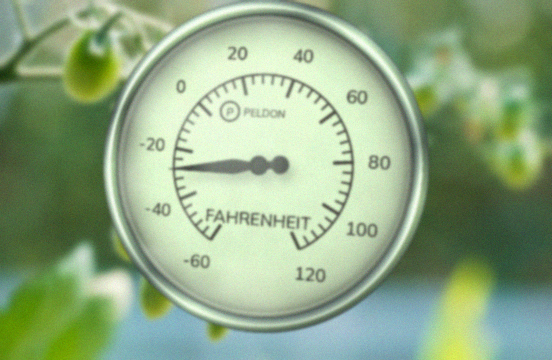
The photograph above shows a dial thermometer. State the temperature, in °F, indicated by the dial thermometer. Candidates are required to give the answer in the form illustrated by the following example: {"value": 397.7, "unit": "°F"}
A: {"value": -28, "unit": "°F"}
